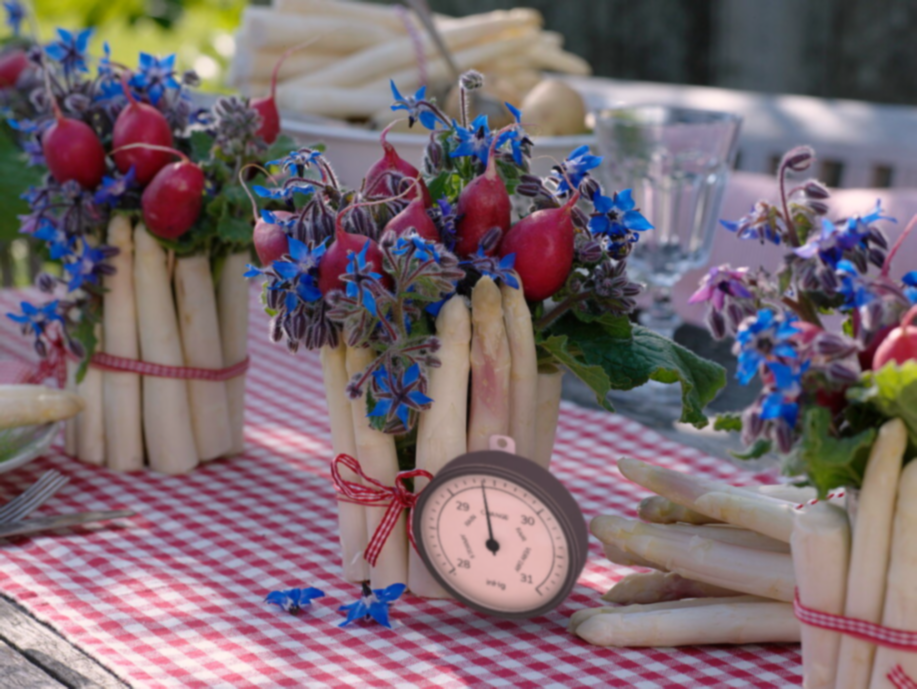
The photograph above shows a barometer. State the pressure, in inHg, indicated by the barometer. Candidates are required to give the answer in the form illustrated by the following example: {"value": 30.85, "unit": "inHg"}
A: {"value": 29.4, "unit": "inHg"}
